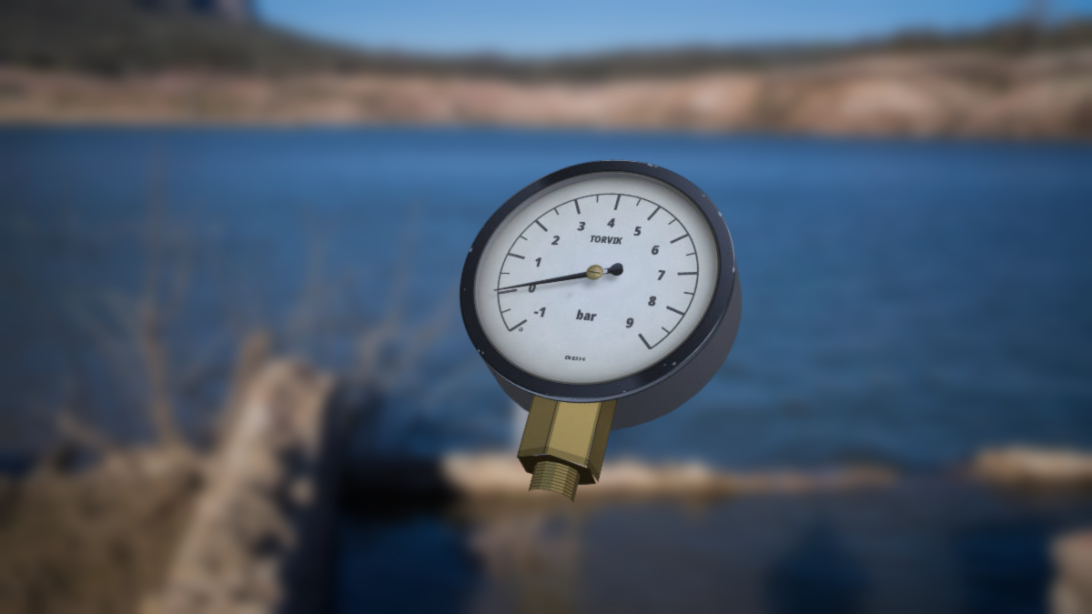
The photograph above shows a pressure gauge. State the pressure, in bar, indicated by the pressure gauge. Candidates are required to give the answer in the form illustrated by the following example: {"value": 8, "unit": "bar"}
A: {"value": 0, "unit": "bar"}
